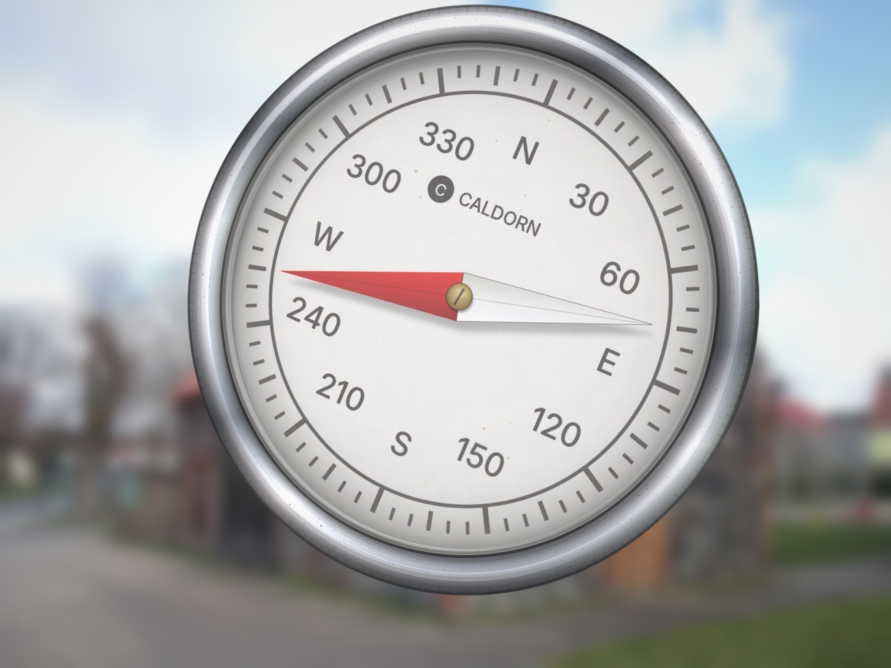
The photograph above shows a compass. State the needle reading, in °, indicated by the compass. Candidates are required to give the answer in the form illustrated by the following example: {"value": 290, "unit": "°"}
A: {"value": 255, "unit": "°"}
